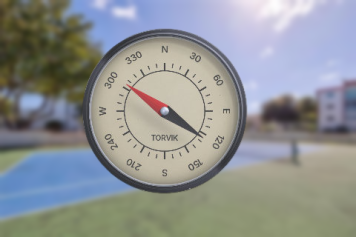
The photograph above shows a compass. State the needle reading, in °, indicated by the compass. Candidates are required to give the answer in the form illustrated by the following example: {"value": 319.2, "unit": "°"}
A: {"value": 305, "unit": "°"}
